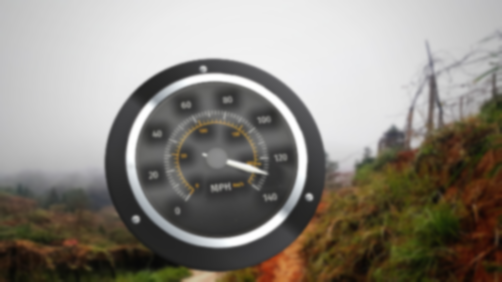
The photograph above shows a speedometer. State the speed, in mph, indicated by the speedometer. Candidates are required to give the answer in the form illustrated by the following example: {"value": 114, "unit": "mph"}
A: {"value": 130, "unit": "mph"}
